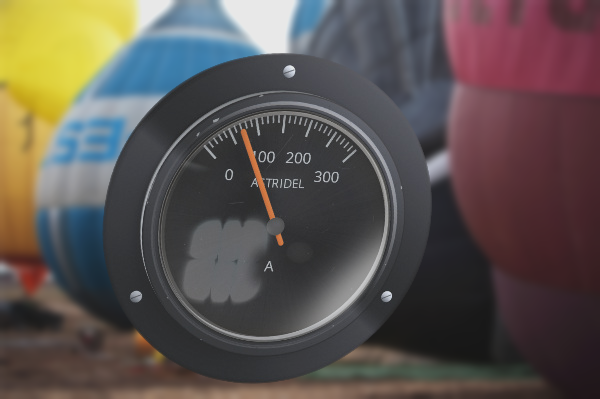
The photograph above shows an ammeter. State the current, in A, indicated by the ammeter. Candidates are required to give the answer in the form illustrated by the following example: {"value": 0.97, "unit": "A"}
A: {"value": 70, "unit": "A"}
